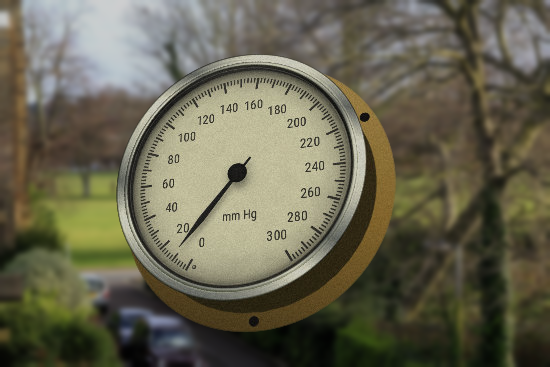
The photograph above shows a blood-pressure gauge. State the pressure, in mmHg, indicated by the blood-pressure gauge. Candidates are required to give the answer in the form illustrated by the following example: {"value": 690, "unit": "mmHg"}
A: {"value": 10, "unit": "mmHg"}
